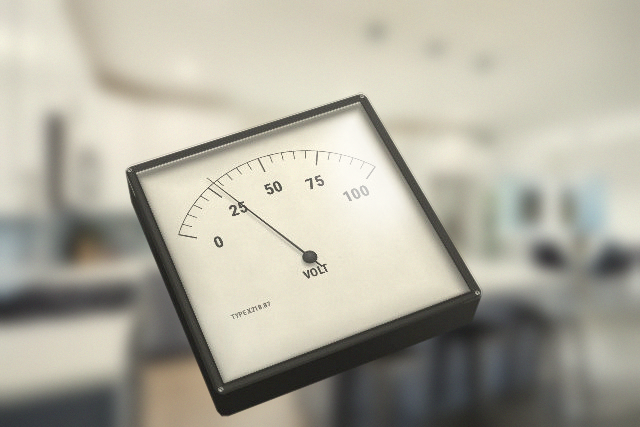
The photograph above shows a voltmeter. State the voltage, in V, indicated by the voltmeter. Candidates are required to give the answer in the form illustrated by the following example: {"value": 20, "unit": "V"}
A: {"value": 27.5, "unit": "V"}
